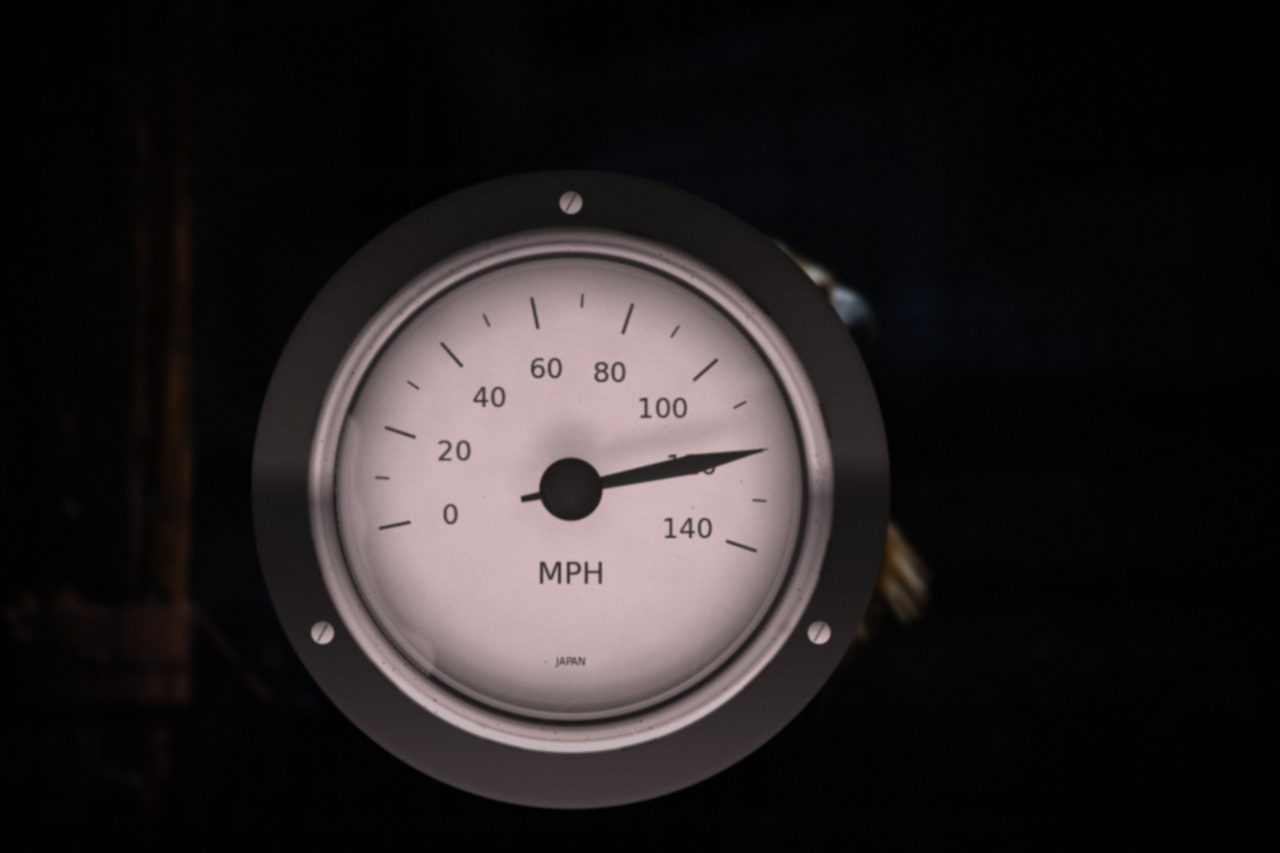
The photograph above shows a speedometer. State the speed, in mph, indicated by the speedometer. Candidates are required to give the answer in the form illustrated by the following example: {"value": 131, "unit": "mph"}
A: {"value": 120, "unit": "mph"}
